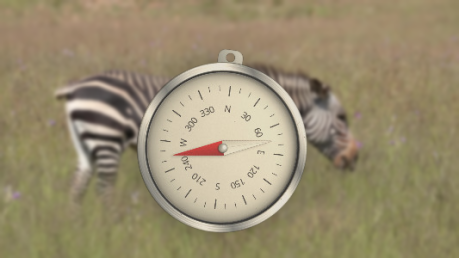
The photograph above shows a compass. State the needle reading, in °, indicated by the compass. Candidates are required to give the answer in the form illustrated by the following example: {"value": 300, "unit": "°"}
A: {"value": 255, "unit": "°"}
